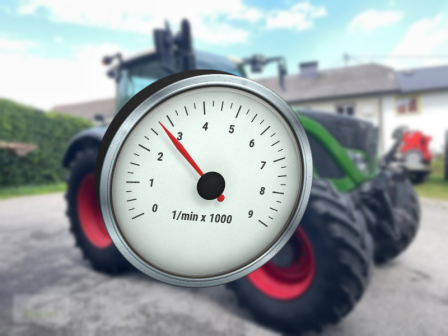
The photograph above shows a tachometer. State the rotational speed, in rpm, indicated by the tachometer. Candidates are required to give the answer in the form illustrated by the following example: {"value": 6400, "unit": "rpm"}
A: {"value": 2750, "unit": "rpm"}
